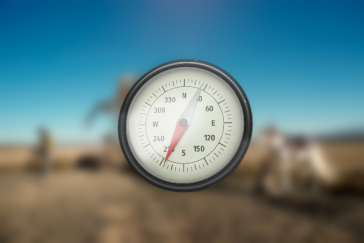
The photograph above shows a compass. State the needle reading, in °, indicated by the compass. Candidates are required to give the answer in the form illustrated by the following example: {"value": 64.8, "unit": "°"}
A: {"value": 205, "unit": "°"}
